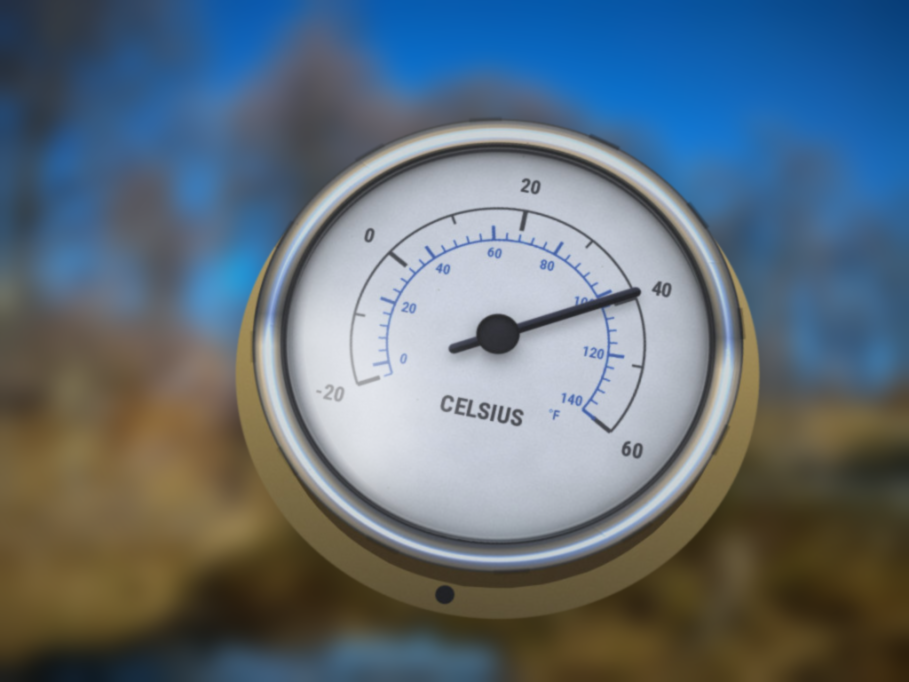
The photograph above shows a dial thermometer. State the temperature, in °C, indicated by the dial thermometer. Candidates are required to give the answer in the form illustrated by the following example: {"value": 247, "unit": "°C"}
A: {"value": 40, "unit": "°C"}
